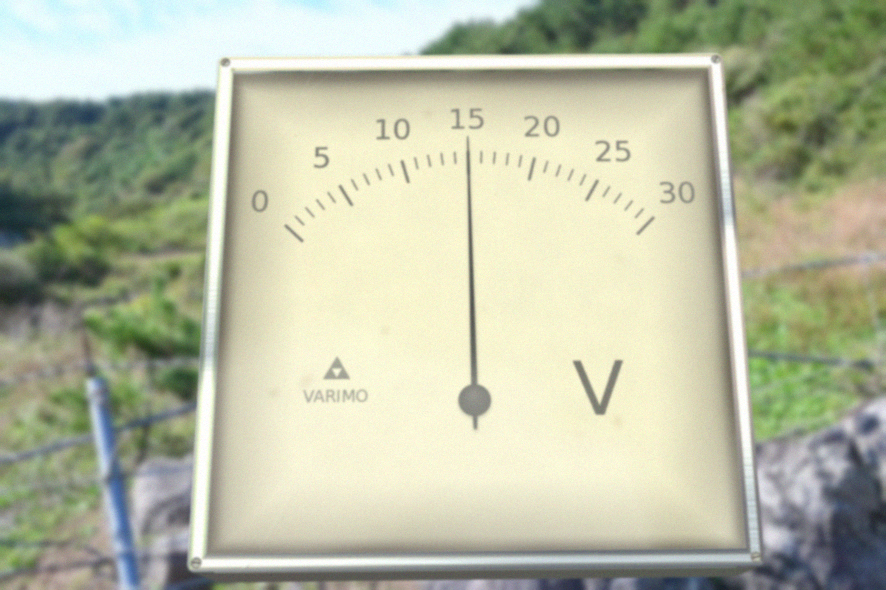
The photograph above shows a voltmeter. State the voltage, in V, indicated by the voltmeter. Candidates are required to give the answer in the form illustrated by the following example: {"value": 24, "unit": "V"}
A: {"value": 15, "unit": "V"}
